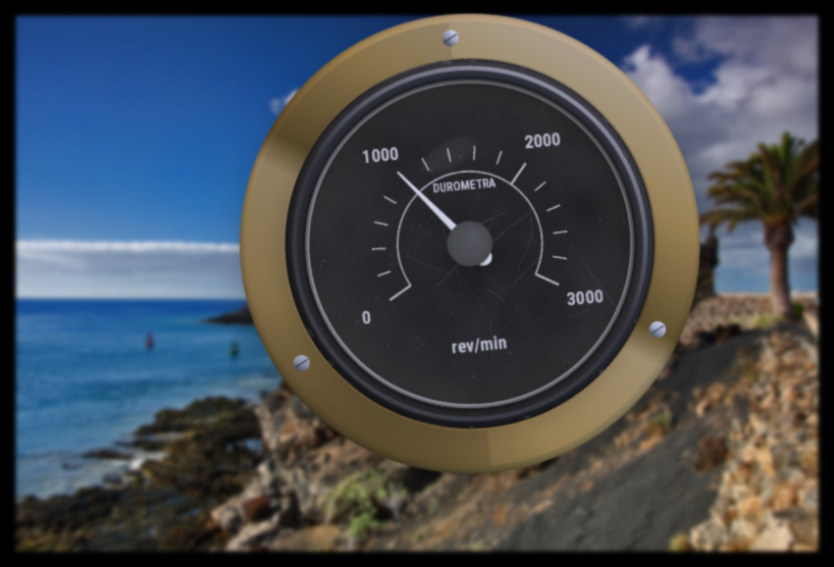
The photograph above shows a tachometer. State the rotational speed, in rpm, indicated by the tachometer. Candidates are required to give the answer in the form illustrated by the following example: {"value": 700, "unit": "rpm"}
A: {"value": 1000, "unit": "rpm"}
